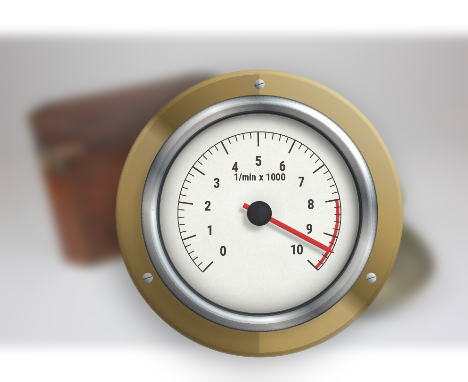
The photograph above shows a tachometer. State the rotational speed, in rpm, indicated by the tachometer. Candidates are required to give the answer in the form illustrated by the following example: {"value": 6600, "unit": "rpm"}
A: {"value": 9400, "unit": "rpm"}
